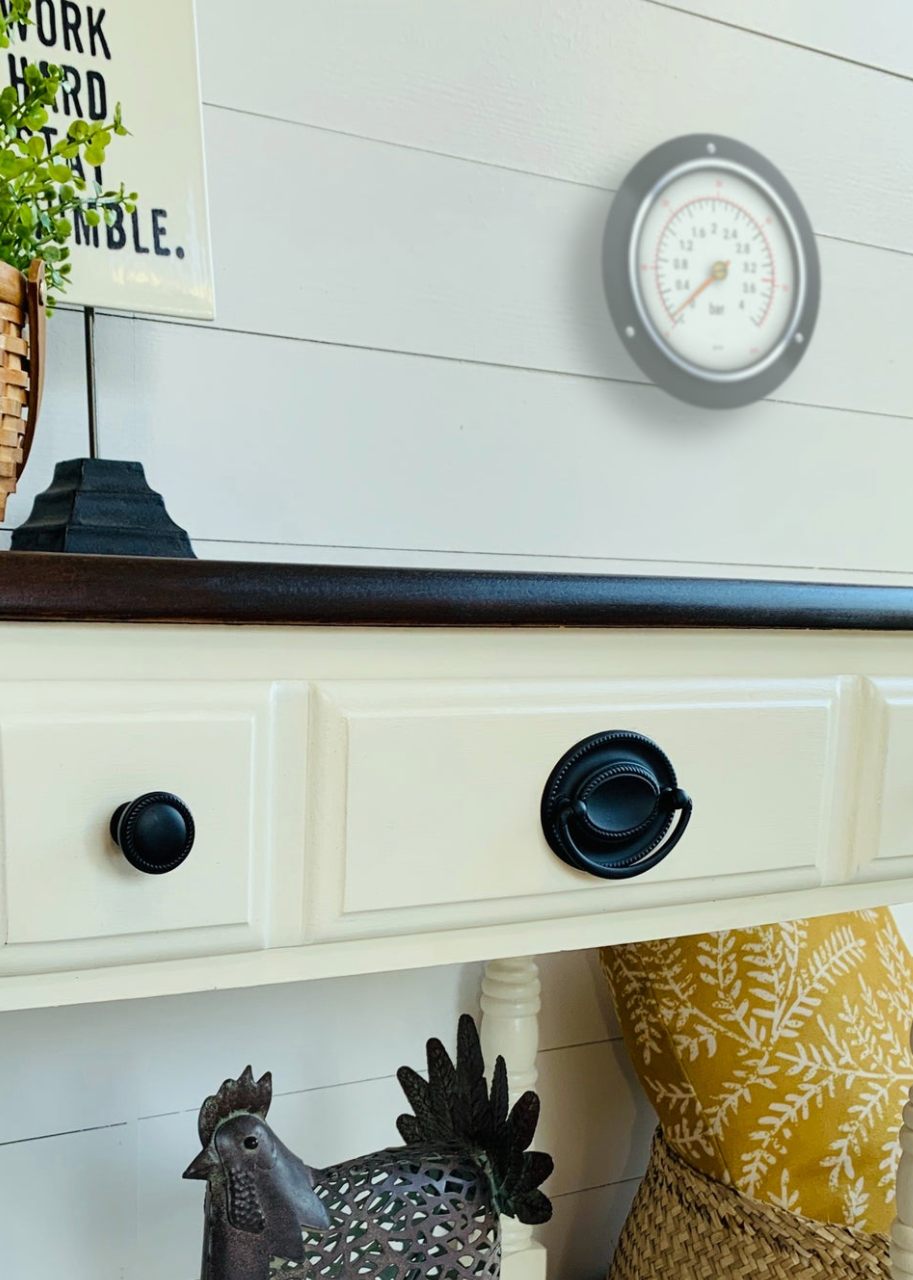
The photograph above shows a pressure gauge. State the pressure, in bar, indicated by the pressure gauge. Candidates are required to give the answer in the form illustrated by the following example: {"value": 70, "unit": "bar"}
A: {"value": 0.1, "unit": "bar"}
